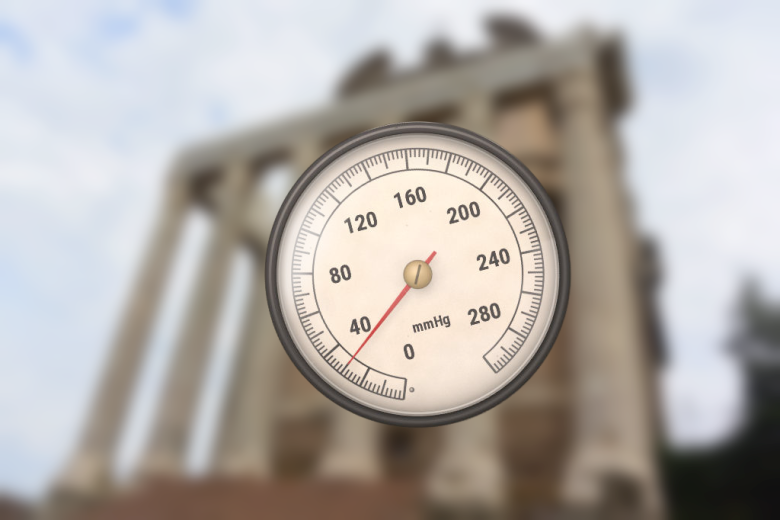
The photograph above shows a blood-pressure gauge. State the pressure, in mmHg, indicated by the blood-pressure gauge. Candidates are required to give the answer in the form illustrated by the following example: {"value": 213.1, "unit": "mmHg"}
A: {"value": 30, "unit": "mmHg"}
